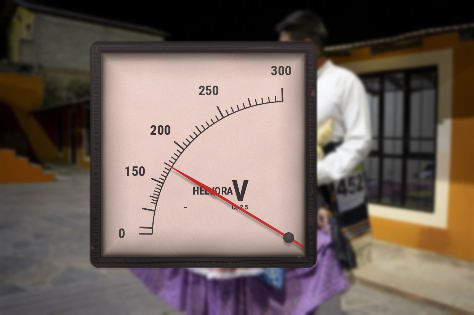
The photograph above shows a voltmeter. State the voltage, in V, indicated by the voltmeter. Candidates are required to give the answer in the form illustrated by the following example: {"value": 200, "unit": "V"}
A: {"value": 175, "unit": "V"}
